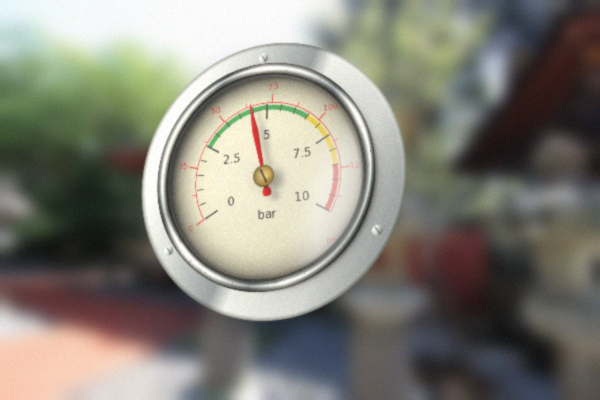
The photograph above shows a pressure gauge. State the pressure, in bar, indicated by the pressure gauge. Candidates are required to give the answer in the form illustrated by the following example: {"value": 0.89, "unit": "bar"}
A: {"value": 4.5, "unit": "bar"}
